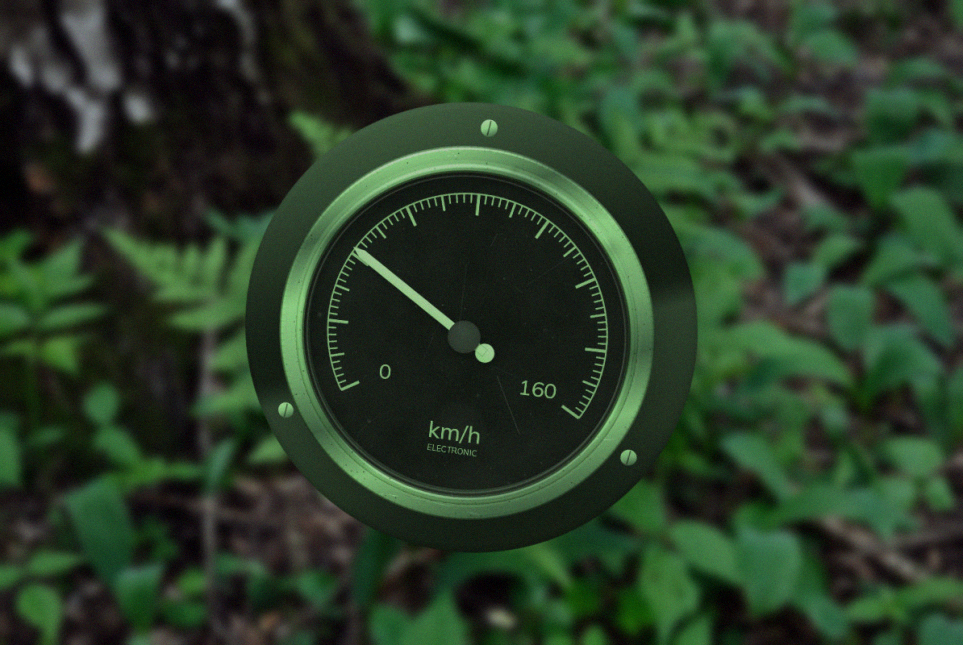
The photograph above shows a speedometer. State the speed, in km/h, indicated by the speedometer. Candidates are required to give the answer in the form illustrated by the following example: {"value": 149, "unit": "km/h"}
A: {"value": 42, "unit": "km/h"}
